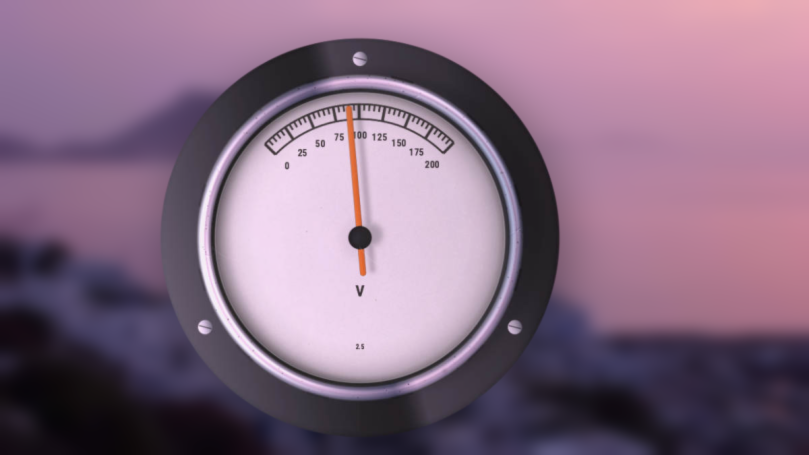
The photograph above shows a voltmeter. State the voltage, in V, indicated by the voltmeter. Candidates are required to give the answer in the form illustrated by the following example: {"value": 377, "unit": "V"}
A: {"value": 90, "unit": "V"}
